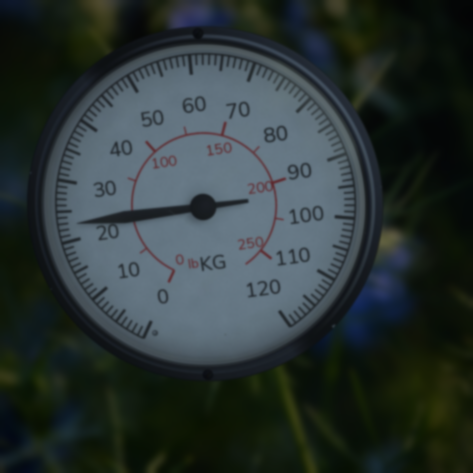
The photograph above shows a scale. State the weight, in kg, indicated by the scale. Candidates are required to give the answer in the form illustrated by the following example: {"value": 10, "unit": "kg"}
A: {"value": 23, "unit": "kg"}
